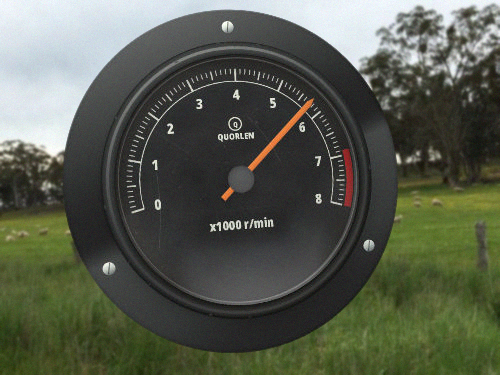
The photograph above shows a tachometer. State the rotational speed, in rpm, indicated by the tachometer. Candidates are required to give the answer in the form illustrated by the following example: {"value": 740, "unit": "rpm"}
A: {"value": 5700, "unit": "rpm"}
